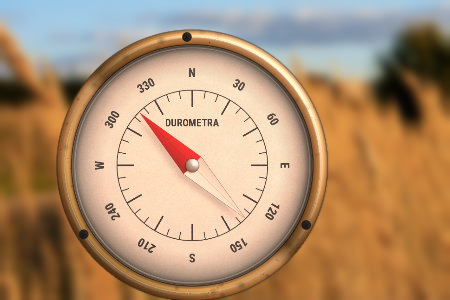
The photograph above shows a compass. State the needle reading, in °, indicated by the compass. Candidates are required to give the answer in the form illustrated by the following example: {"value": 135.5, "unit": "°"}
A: {"value": 315, "unit": "°"}
